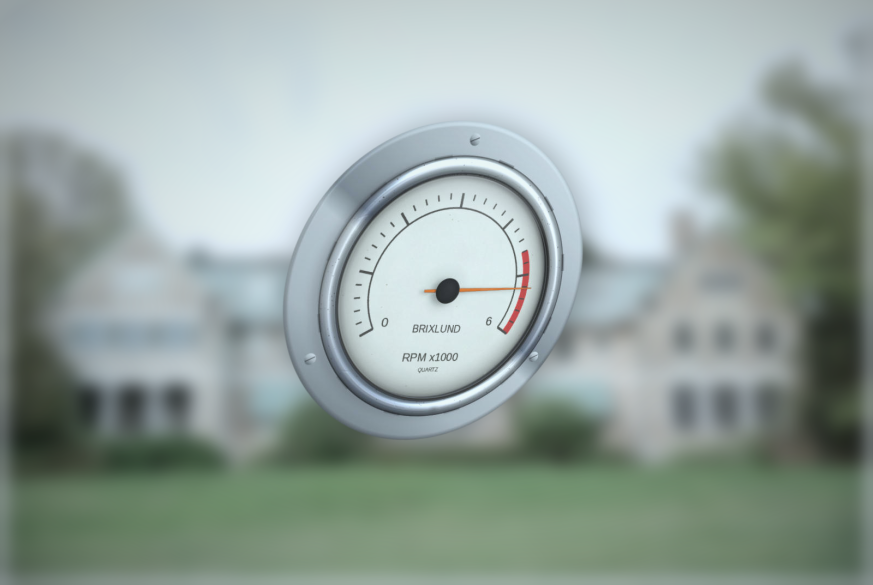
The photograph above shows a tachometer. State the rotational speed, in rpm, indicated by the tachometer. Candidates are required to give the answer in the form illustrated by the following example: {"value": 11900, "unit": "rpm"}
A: {"value": 5200, "unit": "rpm"}
